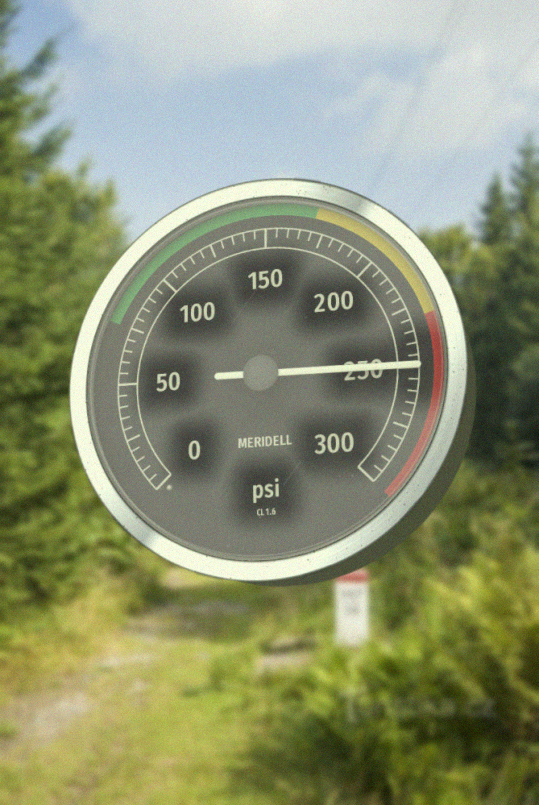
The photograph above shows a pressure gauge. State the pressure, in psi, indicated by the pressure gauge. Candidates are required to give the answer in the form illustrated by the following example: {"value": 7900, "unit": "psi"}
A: {"value": 250, "unit": "psi"}
